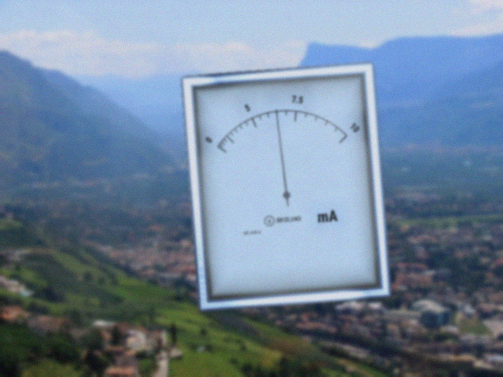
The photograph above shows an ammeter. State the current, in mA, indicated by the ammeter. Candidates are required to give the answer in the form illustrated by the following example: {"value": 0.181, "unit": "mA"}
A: {"value": 6.5, "unit": "mA"}
